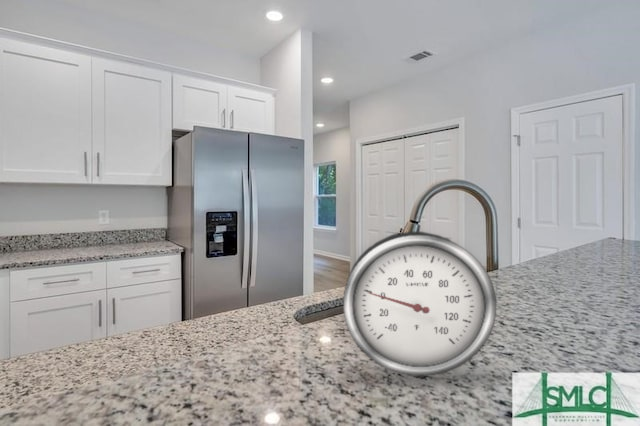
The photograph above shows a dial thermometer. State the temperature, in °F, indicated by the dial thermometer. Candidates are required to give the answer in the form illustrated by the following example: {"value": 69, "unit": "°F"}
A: {"value": 0, "unit": "°F"}
